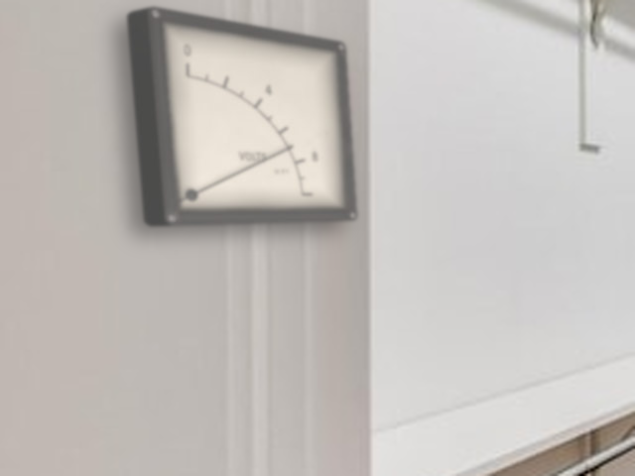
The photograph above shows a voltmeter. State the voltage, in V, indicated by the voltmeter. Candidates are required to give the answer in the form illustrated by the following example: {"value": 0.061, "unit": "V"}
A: {"value": 7, "unit": "V"}
